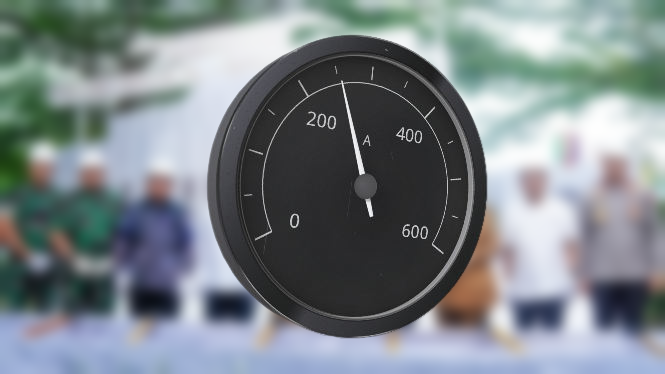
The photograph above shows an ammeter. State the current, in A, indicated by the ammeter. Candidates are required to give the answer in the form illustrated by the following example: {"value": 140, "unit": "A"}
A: {"value": 250, "unit": "A"}
